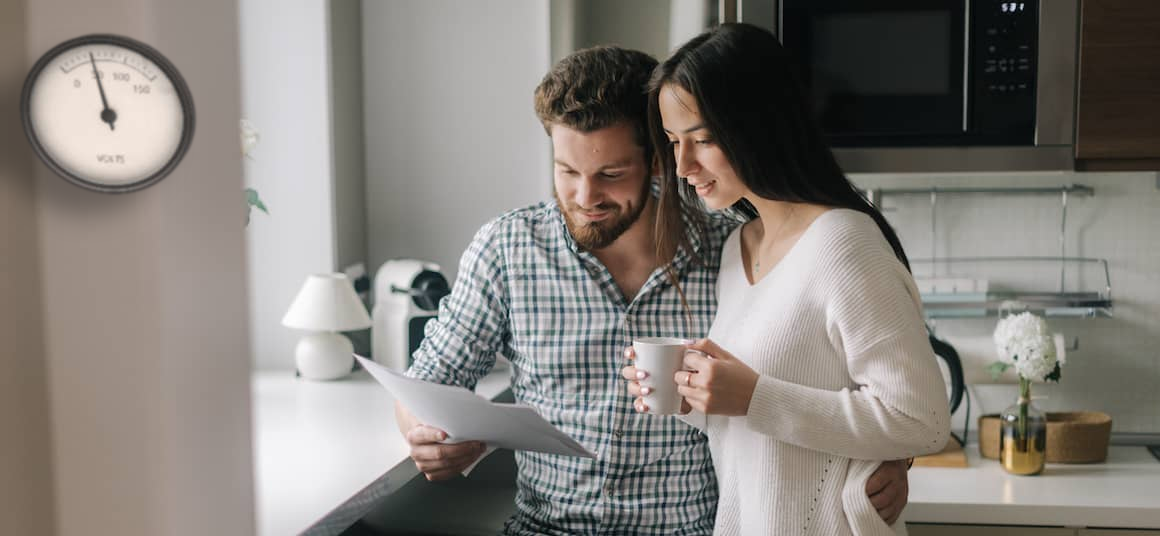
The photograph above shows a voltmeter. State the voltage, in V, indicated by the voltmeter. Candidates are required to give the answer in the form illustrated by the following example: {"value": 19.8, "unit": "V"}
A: {"value": 50, "unit": "V"}
